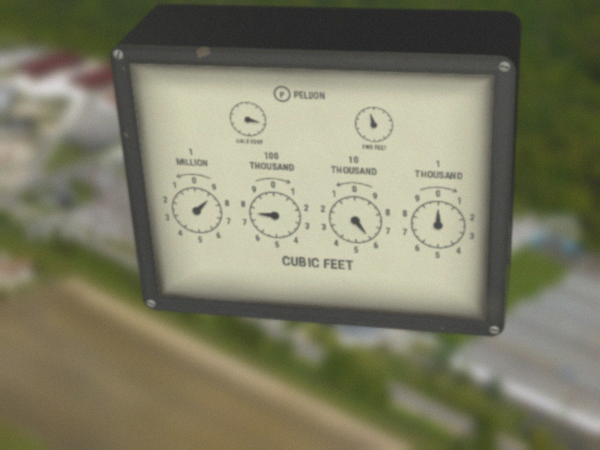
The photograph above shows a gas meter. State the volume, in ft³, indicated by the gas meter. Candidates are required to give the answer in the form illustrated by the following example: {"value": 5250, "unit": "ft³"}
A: {"value": 876000, "unit": "ft³"}
